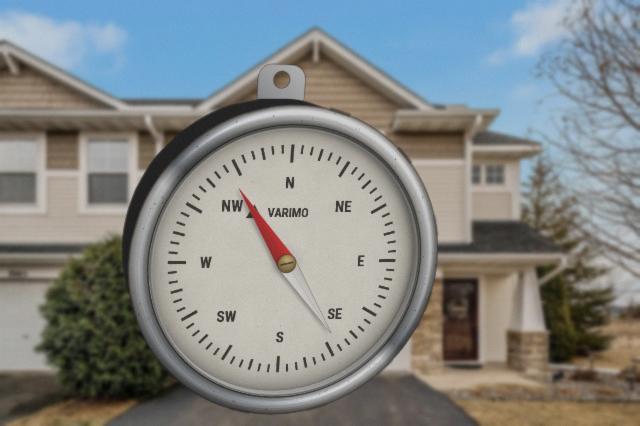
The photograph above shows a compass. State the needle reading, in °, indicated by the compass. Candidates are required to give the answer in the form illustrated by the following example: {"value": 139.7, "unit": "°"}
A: {"value": 325, "unit": "°"}
